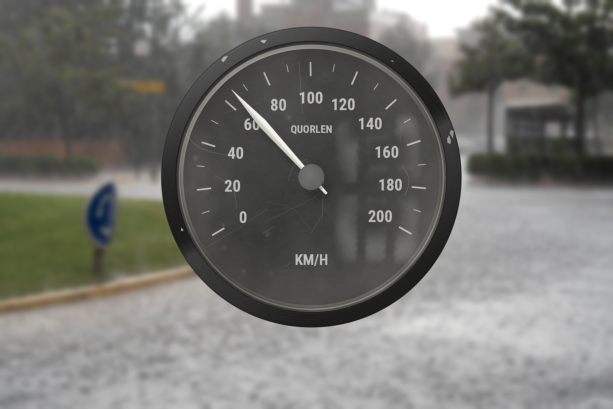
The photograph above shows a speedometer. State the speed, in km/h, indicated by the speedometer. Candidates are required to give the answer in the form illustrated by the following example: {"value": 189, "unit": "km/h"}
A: {"value": 65, "unit": "km/h"}
